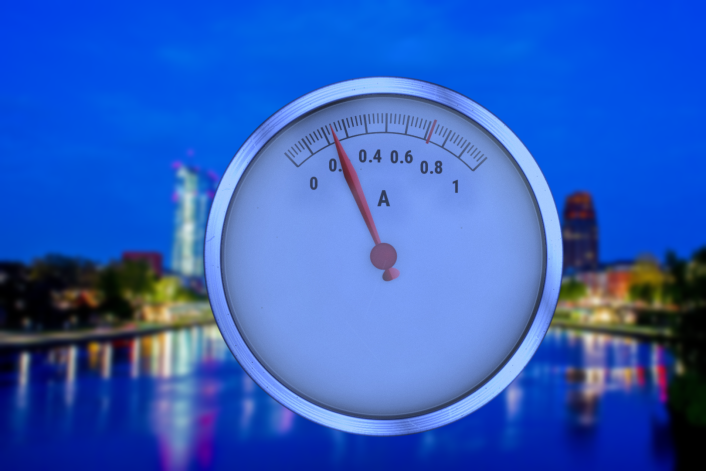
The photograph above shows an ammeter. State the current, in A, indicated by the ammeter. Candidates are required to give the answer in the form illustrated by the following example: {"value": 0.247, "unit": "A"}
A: {"value": 0.24, "unit": "A"}
